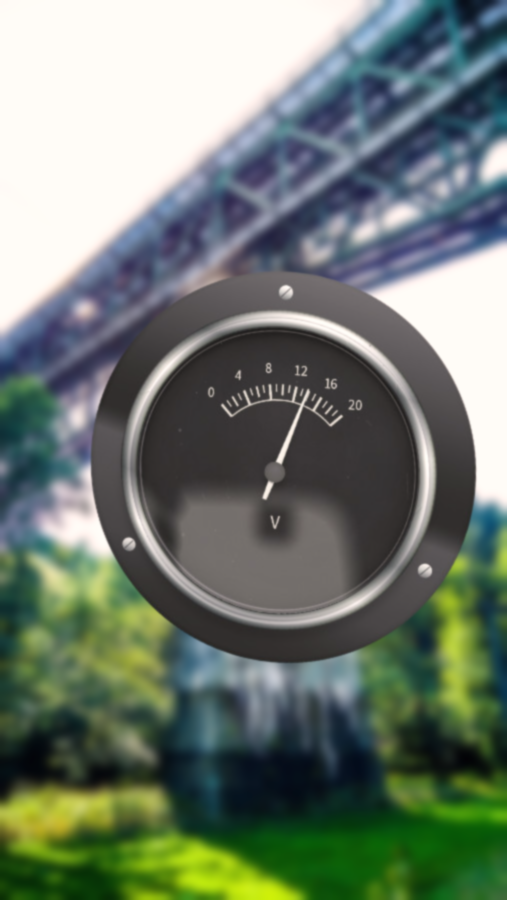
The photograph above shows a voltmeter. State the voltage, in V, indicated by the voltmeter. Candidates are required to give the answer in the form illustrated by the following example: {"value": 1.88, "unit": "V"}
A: {"value": 14, "unit": "V"}
